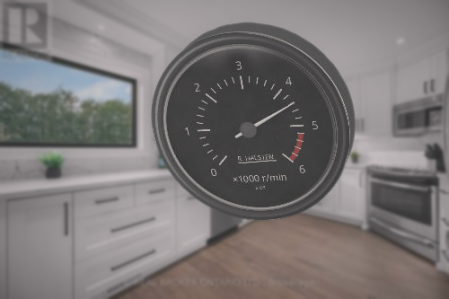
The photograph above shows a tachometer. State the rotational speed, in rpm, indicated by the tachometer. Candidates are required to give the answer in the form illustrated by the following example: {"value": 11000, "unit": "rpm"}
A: {"value": 4400, "unit": "rpm"}
